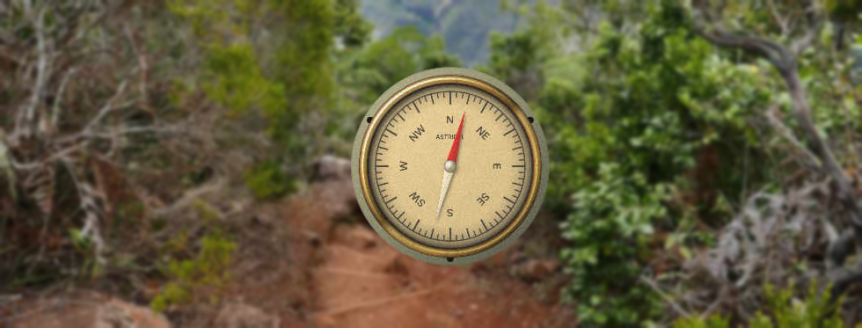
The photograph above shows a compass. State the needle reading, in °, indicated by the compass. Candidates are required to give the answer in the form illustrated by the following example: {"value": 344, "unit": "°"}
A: {"value": 15, "unit": "°"}
